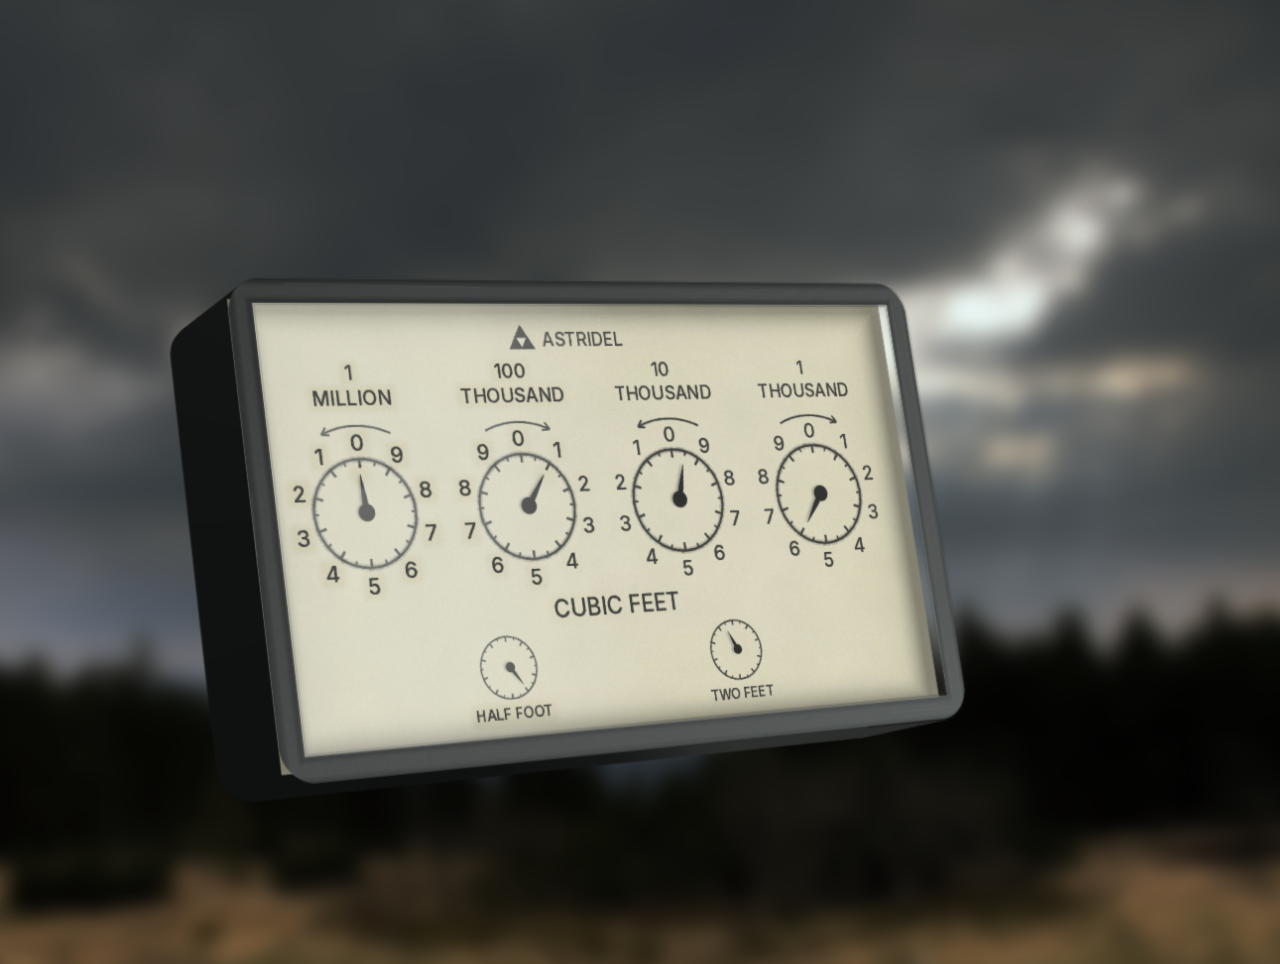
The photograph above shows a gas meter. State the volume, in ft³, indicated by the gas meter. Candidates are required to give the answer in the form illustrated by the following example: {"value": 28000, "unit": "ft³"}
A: {"value": 9600, "unit": "ft³"}
